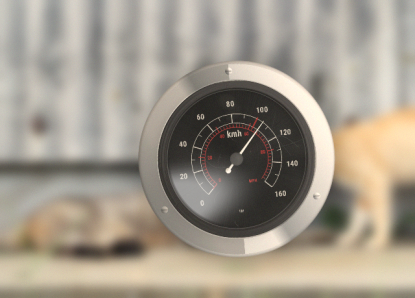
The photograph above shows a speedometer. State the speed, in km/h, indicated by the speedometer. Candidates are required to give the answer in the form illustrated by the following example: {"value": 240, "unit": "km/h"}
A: {"value": 105, "unit": "km/h"}
